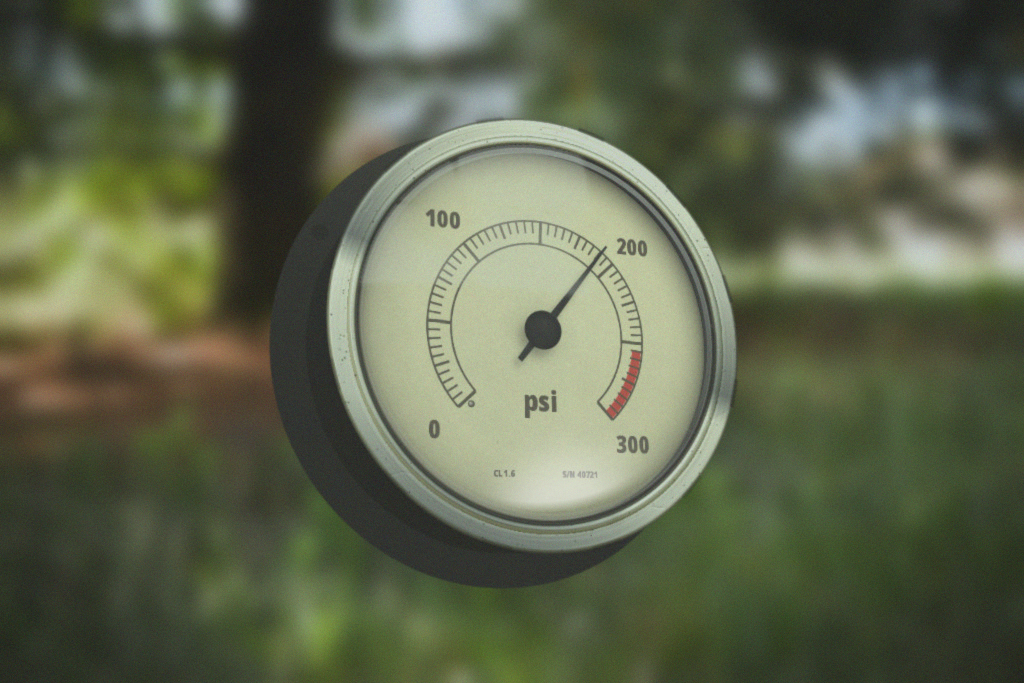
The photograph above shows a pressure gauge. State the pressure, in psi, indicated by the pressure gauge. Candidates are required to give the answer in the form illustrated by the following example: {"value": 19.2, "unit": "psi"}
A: {"value": 190, "unit": "psi"}
